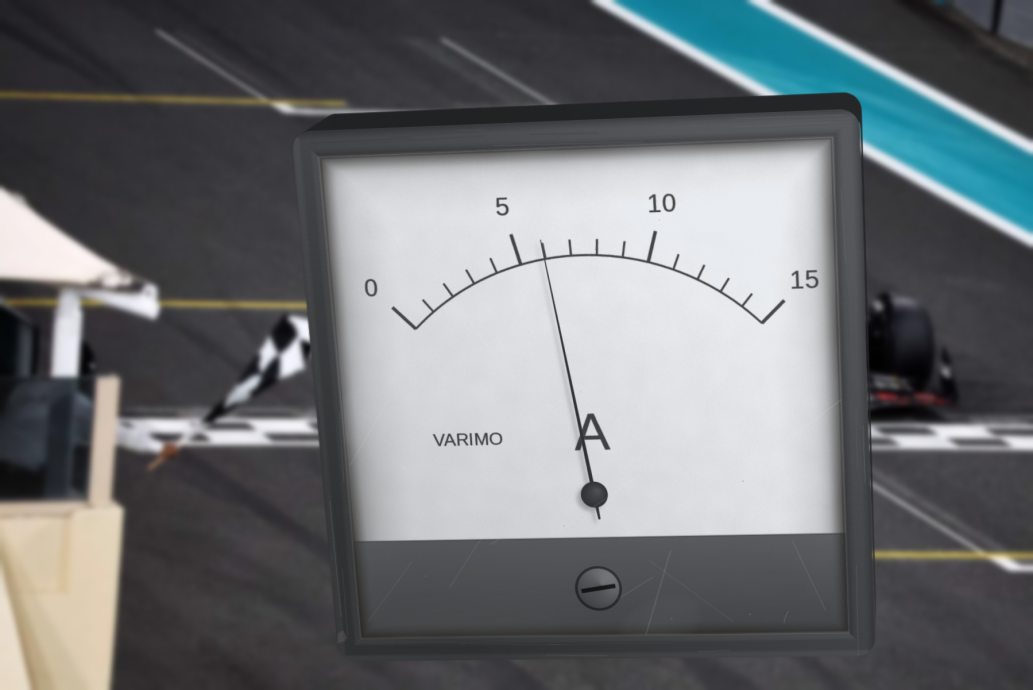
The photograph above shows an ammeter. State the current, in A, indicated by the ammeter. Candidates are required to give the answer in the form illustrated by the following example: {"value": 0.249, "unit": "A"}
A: {"value": 6, "unit": "A"}
